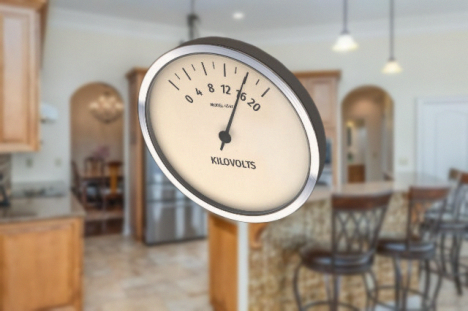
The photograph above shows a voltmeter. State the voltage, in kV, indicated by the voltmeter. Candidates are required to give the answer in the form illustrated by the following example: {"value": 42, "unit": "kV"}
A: {"value": 16, "unit": "kV"}
